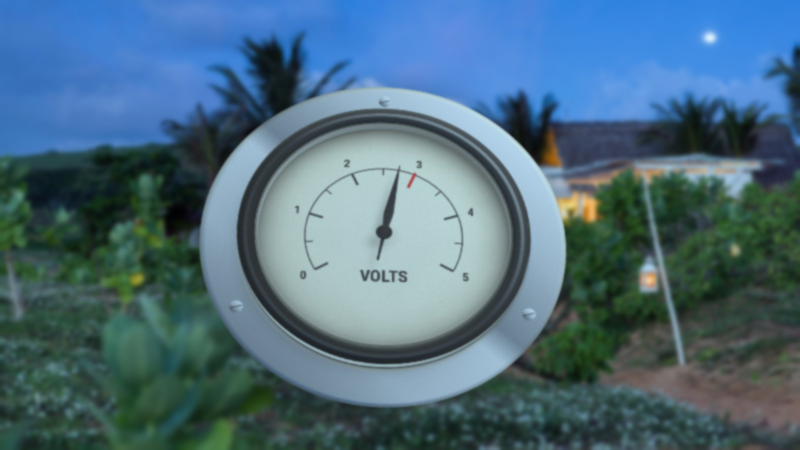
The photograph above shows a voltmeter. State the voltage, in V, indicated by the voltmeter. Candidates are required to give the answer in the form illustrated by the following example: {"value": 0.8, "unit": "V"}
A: {"value": 2.75, "unit": "V"}
